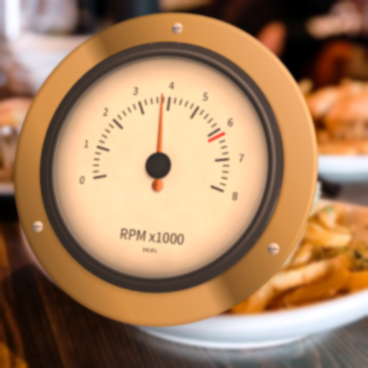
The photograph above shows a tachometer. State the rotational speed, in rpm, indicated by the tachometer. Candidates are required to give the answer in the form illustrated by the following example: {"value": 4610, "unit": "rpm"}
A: {"value": 3800, "unit": "rpm"}
